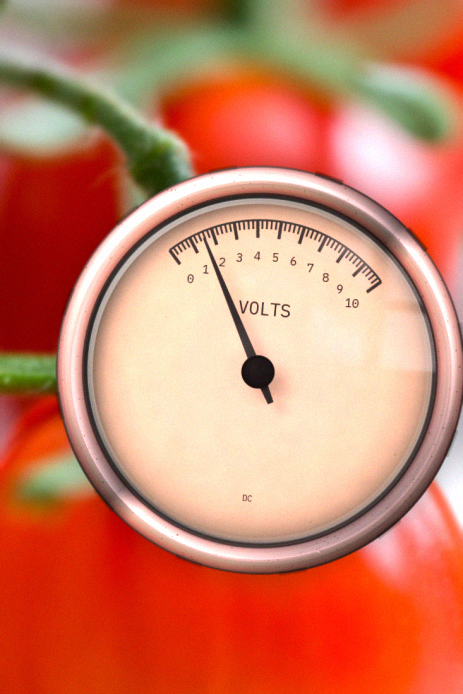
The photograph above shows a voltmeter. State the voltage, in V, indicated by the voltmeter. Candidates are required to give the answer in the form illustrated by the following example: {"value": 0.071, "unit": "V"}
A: {"value": 1.6, "unit": "V"}
